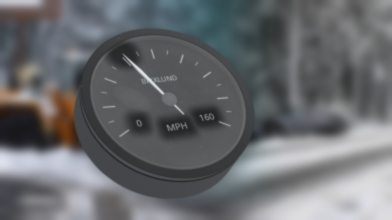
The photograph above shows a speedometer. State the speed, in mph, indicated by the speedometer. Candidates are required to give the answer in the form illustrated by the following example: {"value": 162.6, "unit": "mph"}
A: {"value": 60, "unit": "mph"}
